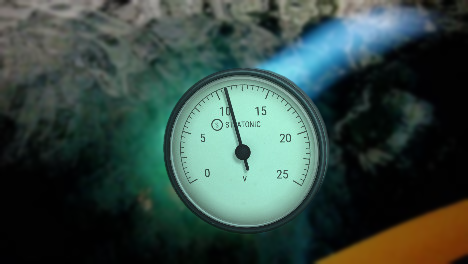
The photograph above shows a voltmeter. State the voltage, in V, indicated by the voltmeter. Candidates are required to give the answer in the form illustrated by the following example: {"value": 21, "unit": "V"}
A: {"value": 11, "unit": "V"}
